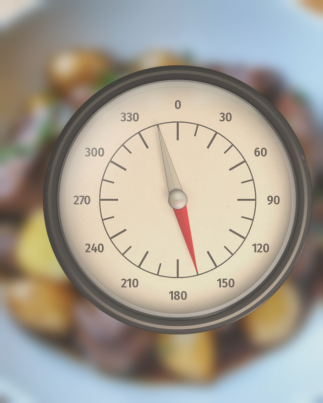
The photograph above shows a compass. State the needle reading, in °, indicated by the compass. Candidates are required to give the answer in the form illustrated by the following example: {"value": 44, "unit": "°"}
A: {"value": 165, "unit": "°"}
